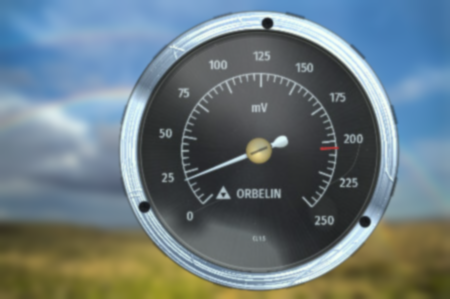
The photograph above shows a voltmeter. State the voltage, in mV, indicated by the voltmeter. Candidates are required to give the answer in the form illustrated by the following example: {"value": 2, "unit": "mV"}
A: {"value": 20, "unit": "mV"}
